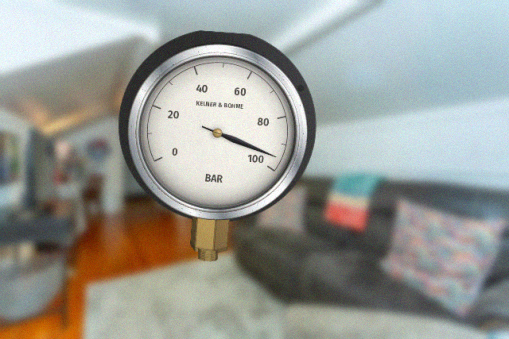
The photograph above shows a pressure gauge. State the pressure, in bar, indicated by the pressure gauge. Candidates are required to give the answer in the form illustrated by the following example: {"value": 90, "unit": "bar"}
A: {"value": 95, "unit": "bar"}
